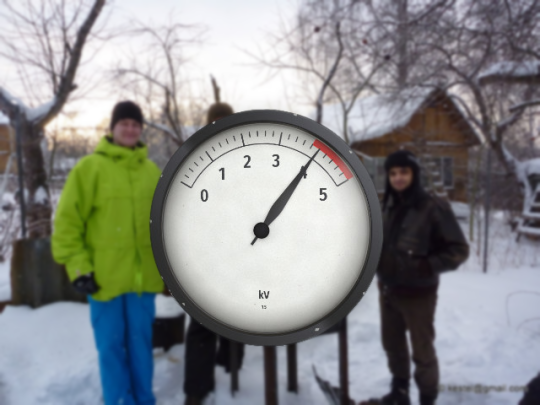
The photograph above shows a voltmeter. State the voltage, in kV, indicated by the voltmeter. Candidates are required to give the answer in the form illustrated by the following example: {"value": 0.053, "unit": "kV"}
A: {"value": 4, "unit": "kV"}
